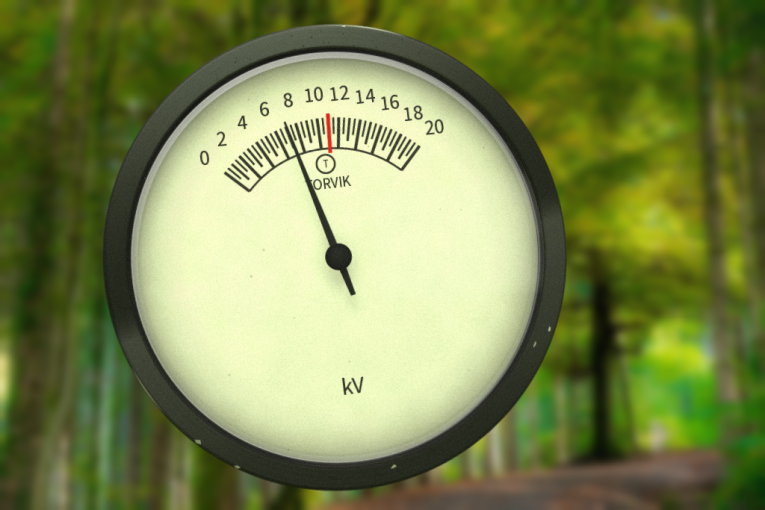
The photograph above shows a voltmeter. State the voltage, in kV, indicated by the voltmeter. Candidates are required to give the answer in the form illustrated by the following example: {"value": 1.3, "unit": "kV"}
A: {"value": 7, "unit": "kV"}
